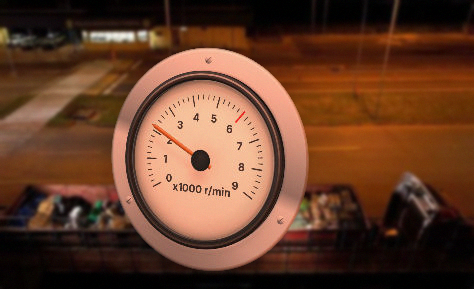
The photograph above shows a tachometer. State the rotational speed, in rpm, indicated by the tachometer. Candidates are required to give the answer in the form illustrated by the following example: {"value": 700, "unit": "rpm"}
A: {"value": 2200, "unit": "rpm"}
